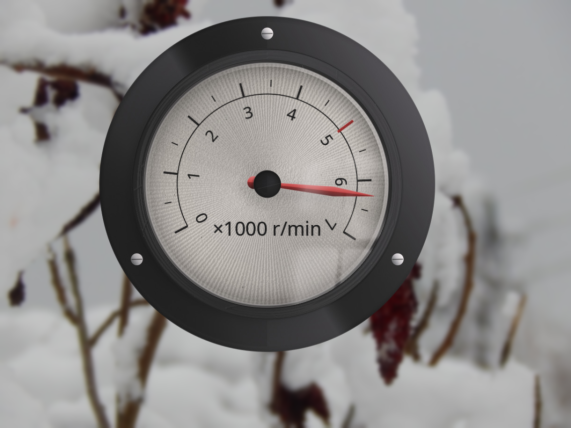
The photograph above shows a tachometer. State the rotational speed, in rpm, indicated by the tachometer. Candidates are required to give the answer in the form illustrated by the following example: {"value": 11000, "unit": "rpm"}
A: {"value": 6250, "unit": "rpm"}
